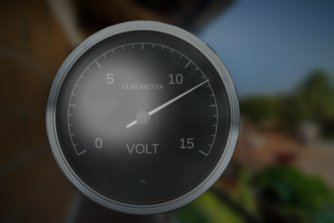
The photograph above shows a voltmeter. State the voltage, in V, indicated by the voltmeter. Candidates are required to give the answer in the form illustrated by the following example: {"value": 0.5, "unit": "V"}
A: {"value": 11.25, "unit": "V"}
